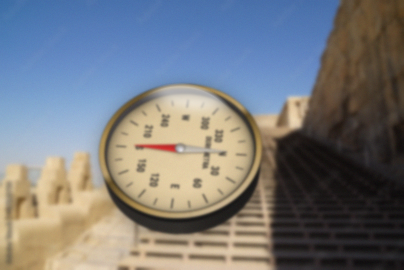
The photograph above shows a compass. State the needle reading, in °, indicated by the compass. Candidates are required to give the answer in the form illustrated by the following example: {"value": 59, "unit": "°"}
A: {"value": 180, "unit": "°"}
